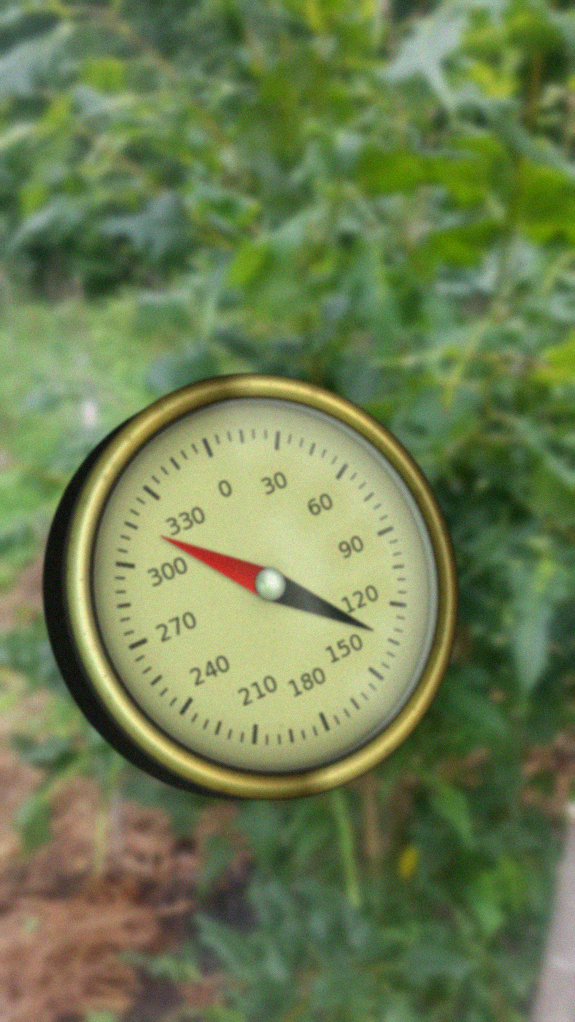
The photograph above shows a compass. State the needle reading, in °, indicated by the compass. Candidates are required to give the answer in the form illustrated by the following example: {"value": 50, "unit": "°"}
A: {"value": 315, "unit": "°"}
